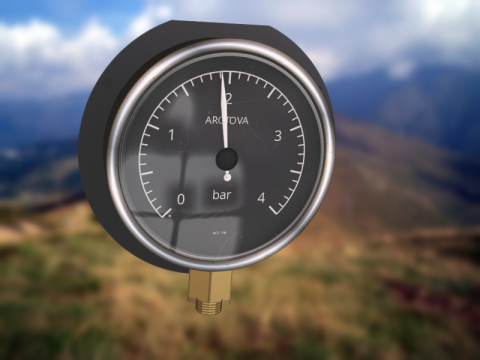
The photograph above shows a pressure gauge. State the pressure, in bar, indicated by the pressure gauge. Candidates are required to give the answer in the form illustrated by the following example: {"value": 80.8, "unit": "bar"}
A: {"value": 1.9, "unit": "bar"}
